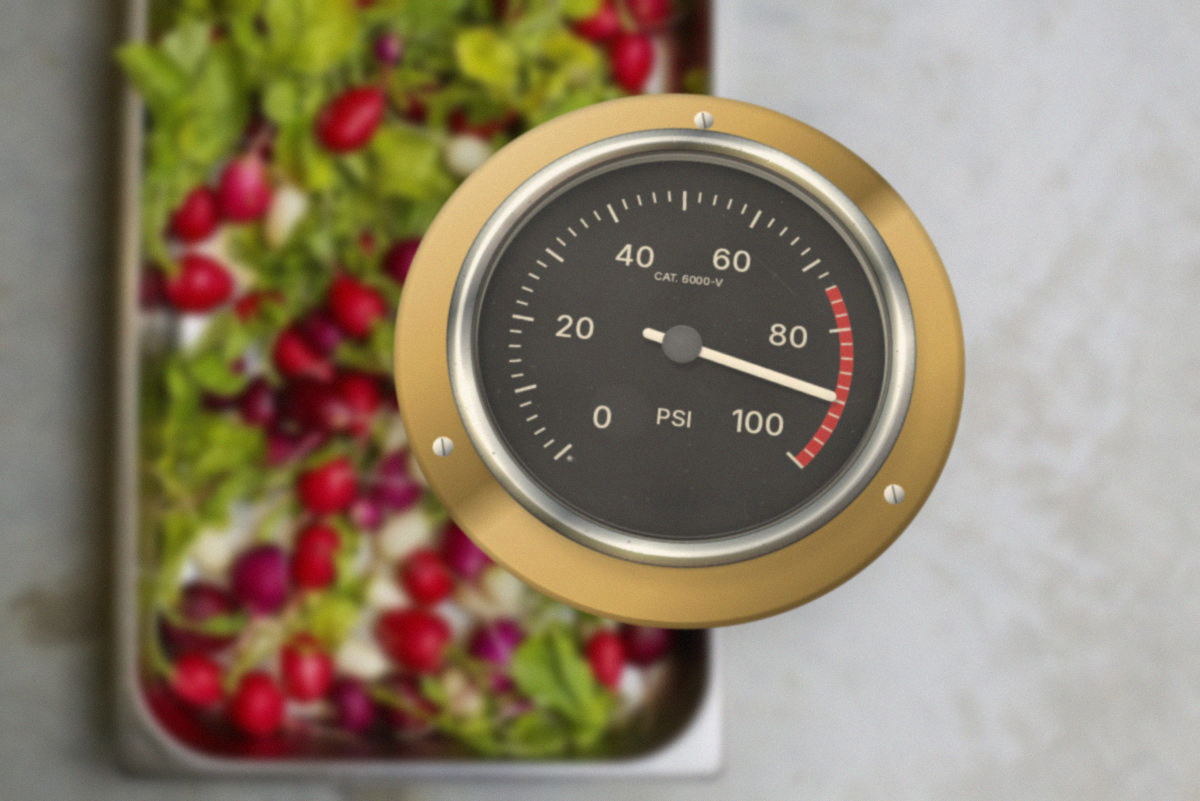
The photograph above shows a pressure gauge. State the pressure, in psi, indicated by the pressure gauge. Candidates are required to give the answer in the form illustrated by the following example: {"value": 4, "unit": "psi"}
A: {"value": 90, "unit": "psi"}
